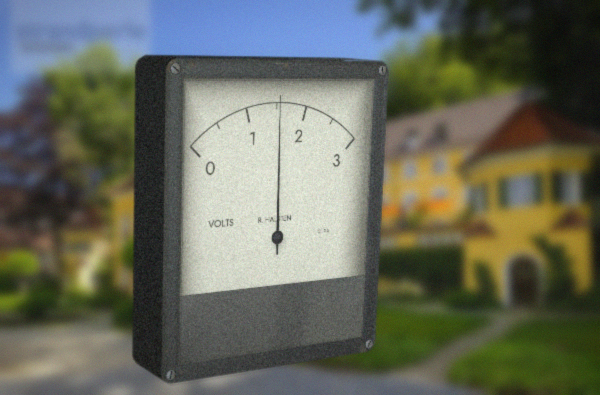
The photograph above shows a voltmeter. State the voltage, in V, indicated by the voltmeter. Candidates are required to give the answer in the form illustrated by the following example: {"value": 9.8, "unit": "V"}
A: {"value": 1.5, "unit": "V"}
